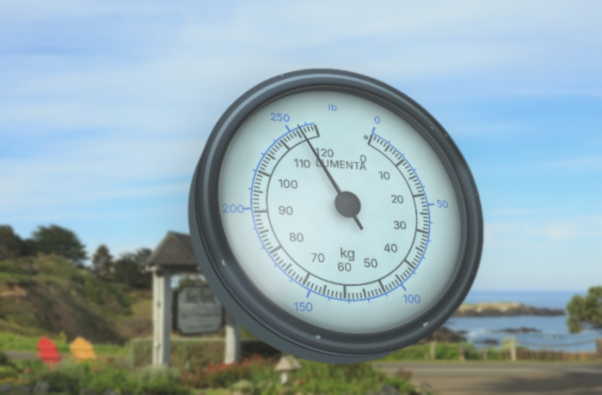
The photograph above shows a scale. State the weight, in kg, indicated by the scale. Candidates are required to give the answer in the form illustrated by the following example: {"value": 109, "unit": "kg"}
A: {"value": 115, "unit": "kg"}
